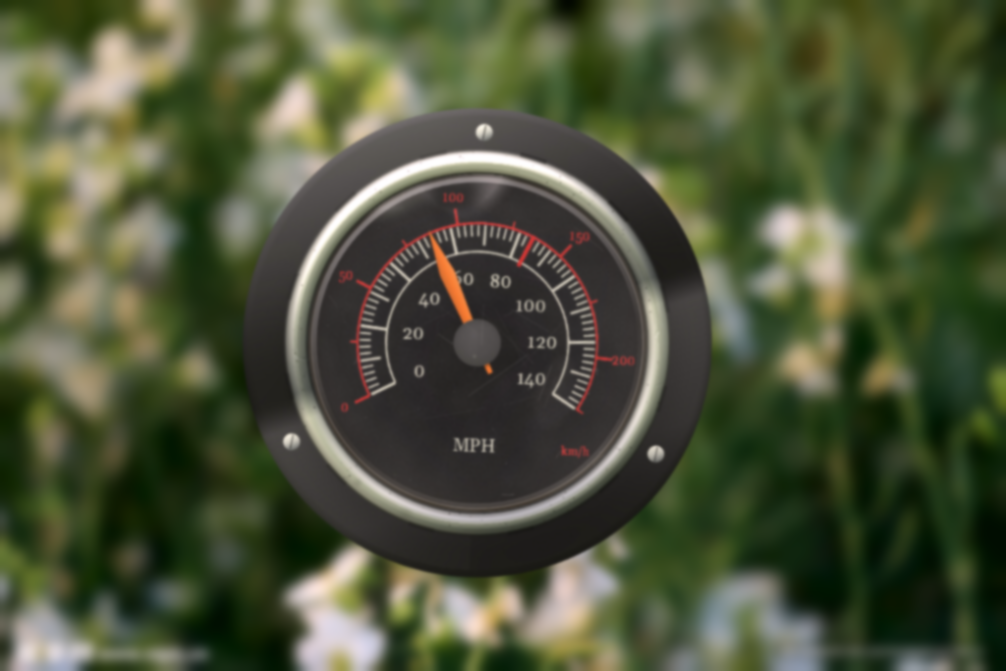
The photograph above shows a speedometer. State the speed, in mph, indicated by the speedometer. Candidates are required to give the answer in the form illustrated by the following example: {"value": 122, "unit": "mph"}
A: {"value": 54, "unit": "mph"}
